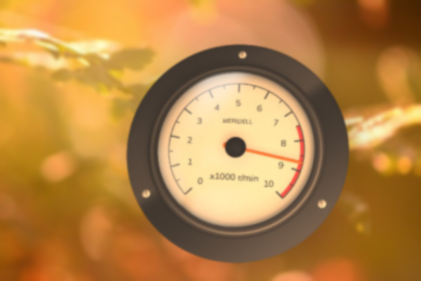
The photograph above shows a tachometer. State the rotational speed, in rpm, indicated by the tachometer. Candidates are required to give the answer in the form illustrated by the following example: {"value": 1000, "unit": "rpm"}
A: {"value": 8750, "unit": "rpm"}
